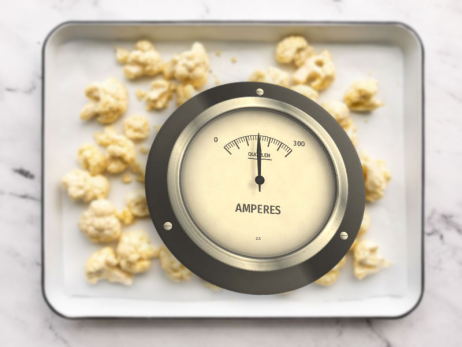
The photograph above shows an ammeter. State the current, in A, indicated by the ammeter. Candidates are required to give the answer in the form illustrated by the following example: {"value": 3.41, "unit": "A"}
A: {"value": 150, "unit": "A"}
